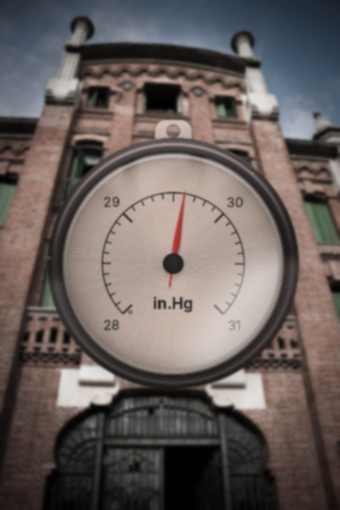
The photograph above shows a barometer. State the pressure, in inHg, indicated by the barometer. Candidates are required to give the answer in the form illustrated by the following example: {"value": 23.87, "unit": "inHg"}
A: {"value": 29.6, "unit": "inHg"}
